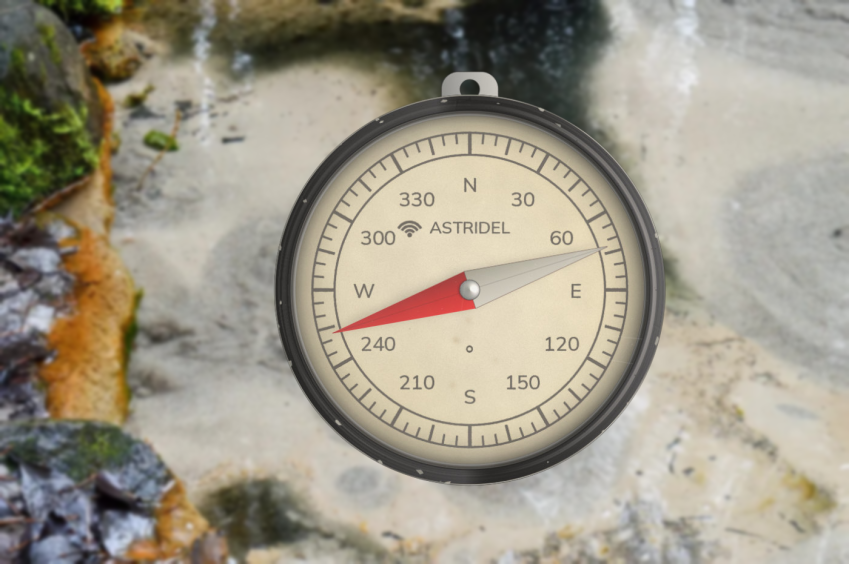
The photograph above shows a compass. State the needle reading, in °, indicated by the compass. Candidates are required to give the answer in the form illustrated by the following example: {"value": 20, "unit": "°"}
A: {"value": 252.5, "unit": "°"}
